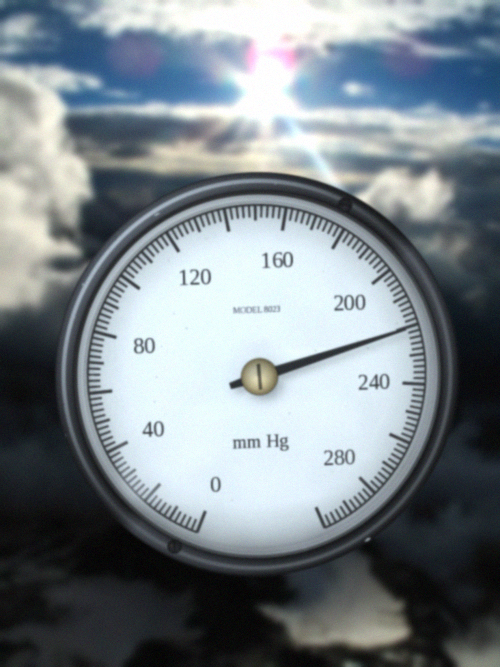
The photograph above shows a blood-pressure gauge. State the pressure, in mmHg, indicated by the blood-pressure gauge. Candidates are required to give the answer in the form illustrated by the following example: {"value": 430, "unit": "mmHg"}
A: {"value": 220, "unit": "mmHg"}
